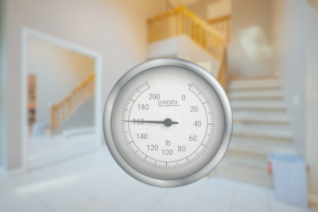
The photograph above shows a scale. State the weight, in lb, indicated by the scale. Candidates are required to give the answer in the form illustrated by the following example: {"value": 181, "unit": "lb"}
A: {"value": 160, "unit": "lb"}
